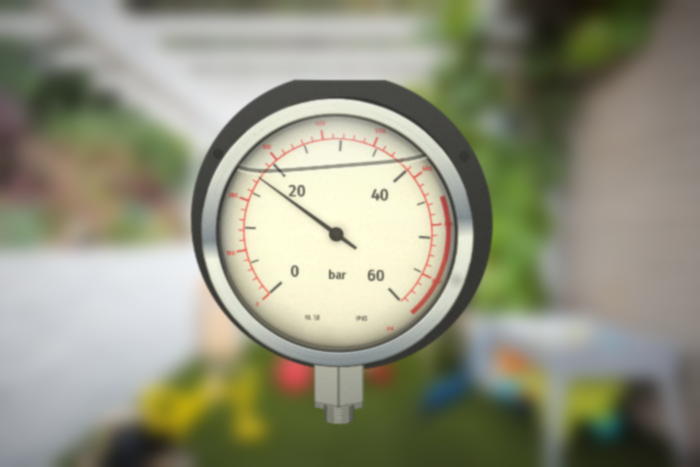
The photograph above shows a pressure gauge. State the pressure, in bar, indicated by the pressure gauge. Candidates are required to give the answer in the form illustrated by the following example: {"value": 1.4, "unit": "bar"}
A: {"value": 17.5, "unit": "bar"}
